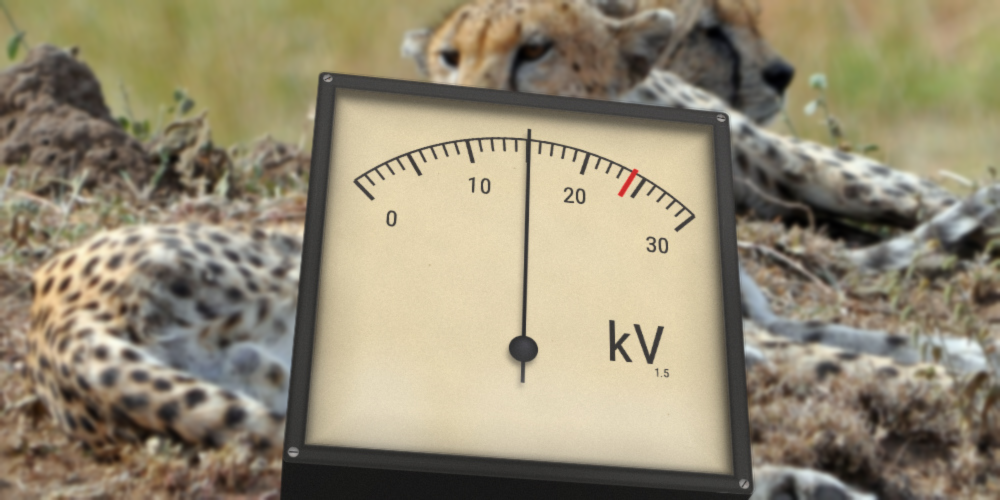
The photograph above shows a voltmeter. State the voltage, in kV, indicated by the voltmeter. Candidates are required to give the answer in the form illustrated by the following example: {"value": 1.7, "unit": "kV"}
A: {"value": 15, "unit": "kV"}
